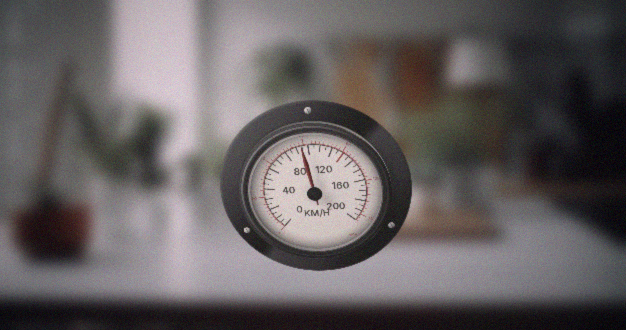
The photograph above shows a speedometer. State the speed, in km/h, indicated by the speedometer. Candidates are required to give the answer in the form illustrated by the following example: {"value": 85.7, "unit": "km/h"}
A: {"value": 95, "unit": "km/h"}
